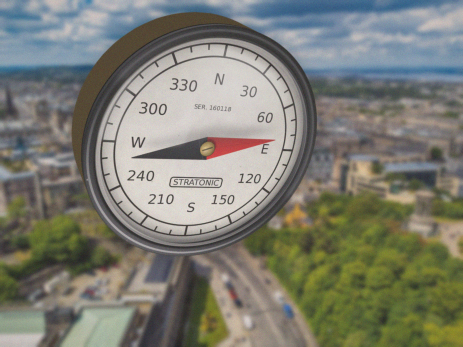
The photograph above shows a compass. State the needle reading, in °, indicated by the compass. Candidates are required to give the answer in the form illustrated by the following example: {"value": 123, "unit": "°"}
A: {"value": 80, "unit": "°"}
